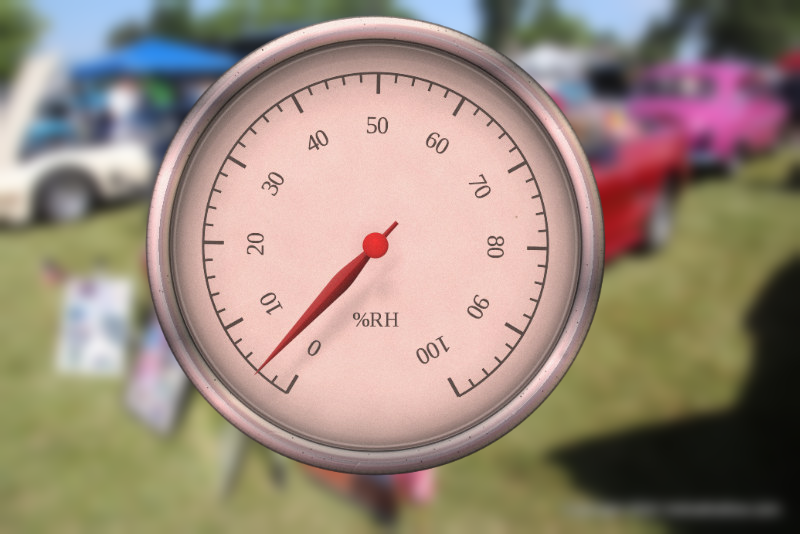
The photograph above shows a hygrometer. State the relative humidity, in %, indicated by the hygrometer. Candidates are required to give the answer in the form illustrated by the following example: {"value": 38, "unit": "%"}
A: {"value": 4, "unit": "%"}
